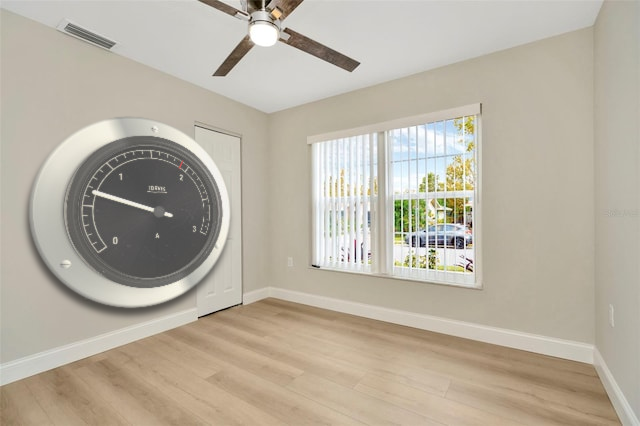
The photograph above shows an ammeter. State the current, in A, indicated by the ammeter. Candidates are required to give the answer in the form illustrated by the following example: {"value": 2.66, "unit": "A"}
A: {"value": 0.65, "unit": "A"}
